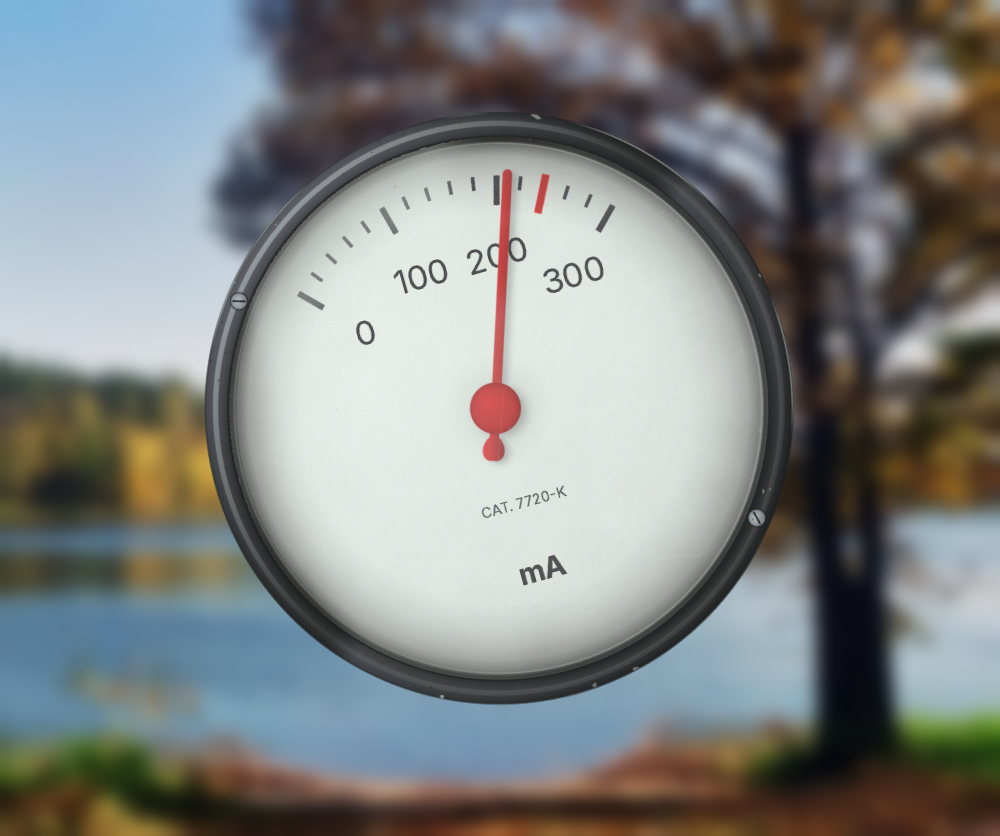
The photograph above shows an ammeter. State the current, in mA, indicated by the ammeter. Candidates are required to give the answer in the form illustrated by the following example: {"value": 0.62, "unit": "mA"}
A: {"value": 210, "unit": "mA"}
